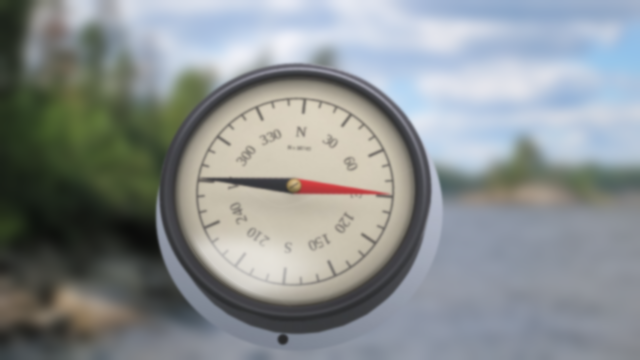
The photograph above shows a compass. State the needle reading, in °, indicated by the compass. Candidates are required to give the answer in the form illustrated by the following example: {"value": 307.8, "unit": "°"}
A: {"value": 90, "unit": "°"}
